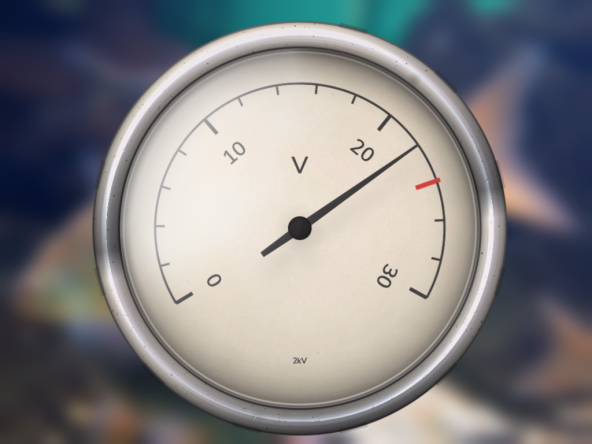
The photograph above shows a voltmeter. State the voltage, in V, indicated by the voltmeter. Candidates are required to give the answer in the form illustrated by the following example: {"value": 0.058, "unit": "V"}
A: {"value": 22, "unit": "V"}
